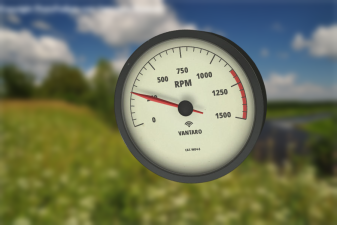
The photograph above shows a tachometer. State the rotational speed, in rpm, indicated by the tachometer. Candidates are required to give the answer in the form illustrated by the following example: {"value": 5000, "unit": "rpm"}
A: {"value": 250, "unit": "rpm"}
